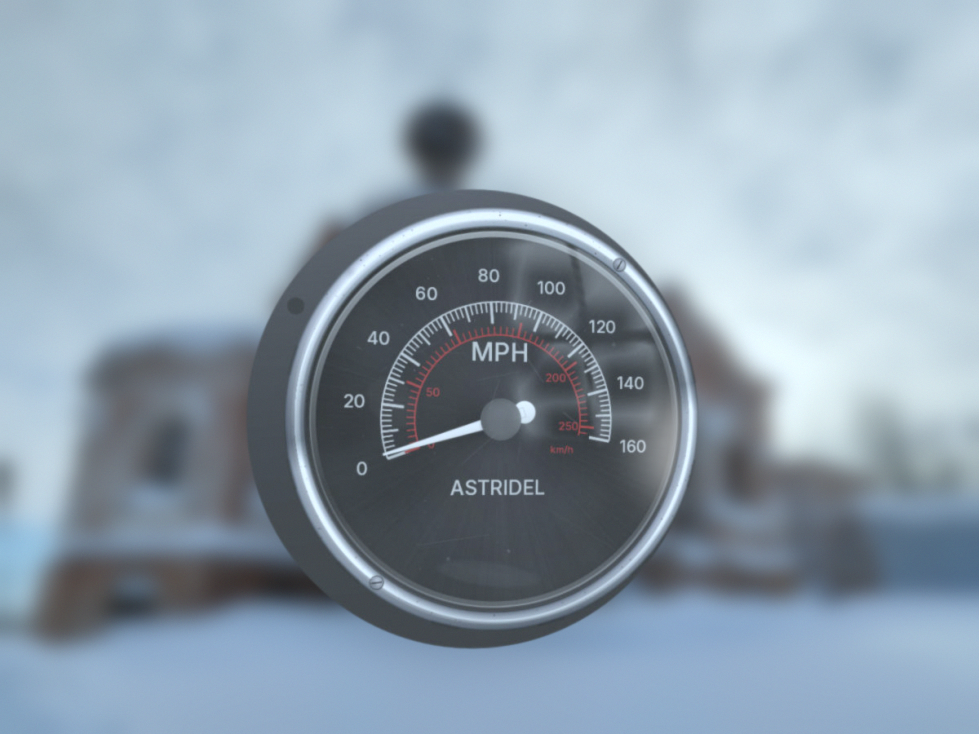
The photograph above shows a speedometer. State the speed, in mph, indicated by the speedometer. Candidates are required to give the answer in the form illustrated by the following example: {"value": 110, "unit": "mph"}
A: {"value": 2, "unit": "mph"}
